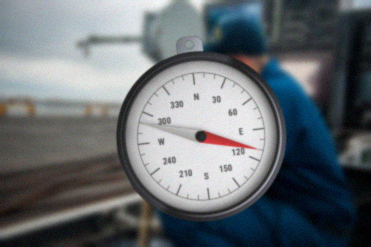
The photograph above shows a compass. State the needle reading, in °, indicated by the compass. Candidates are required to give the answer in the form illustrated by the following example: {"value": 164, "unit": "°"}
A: {"value": 110, "unit": "°"}
